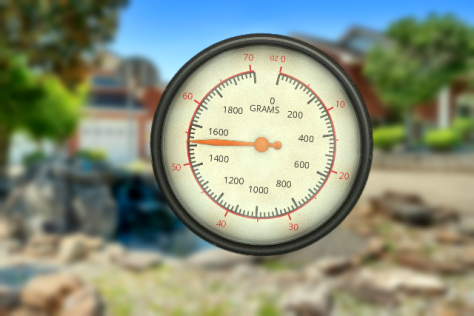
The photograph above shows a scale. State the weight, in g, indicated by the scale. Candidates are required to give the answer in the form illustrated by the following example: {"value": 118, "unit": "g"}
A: {"value": 1520, "unit": "g"}
